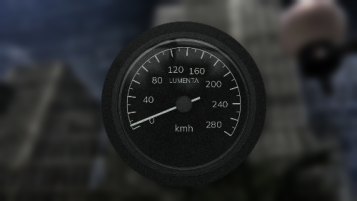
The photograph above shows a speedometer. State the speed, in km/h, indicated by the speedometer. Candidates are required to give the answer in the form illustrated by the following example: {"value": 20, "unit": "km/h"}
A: {"value": 5, "unit": "km/h"}
